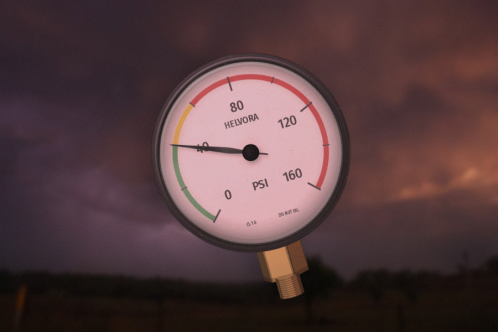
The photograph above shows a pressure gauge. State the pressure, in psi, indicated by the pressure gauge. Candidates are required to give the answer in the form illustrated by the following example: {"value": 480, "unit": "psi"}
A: {"value": 40, "unit": "psi"}
